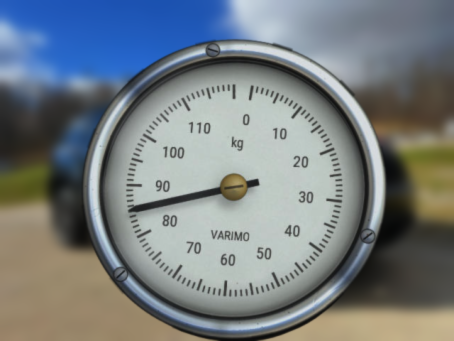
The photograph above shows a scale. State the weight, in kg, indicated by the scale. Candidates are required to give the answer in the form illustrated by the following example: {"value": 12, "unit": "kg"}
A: {"value": 85, "unit": "kg"}
